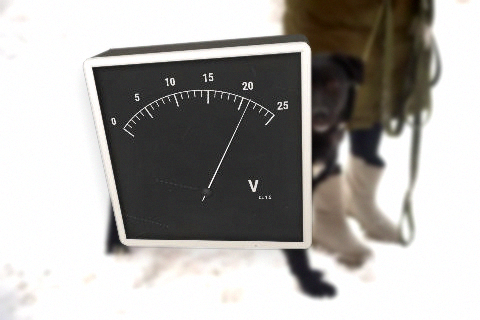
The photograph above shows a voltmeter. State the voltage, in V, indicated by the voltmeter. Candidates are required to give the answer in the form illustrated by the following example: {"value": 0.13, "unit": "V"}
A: {"value": 21, "unit": "V"}
